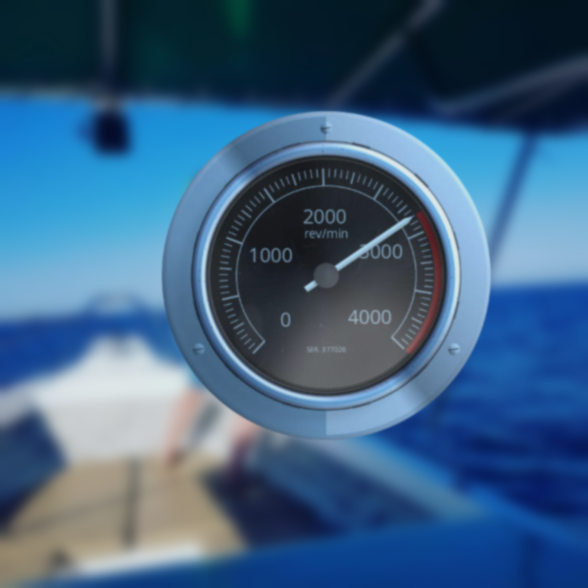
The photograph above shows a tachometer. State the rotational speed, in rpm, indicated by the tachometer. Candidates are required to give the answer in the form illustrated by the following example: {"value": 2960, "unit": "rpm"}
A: {"value": 2850, "unit": "rpm"}
